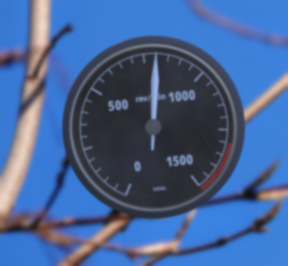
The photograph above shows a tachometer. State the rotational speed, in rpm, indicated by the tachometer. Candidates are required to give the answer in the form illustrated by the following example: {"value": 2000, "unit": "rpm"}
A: {"value": 800, "unit": "rpm"}
